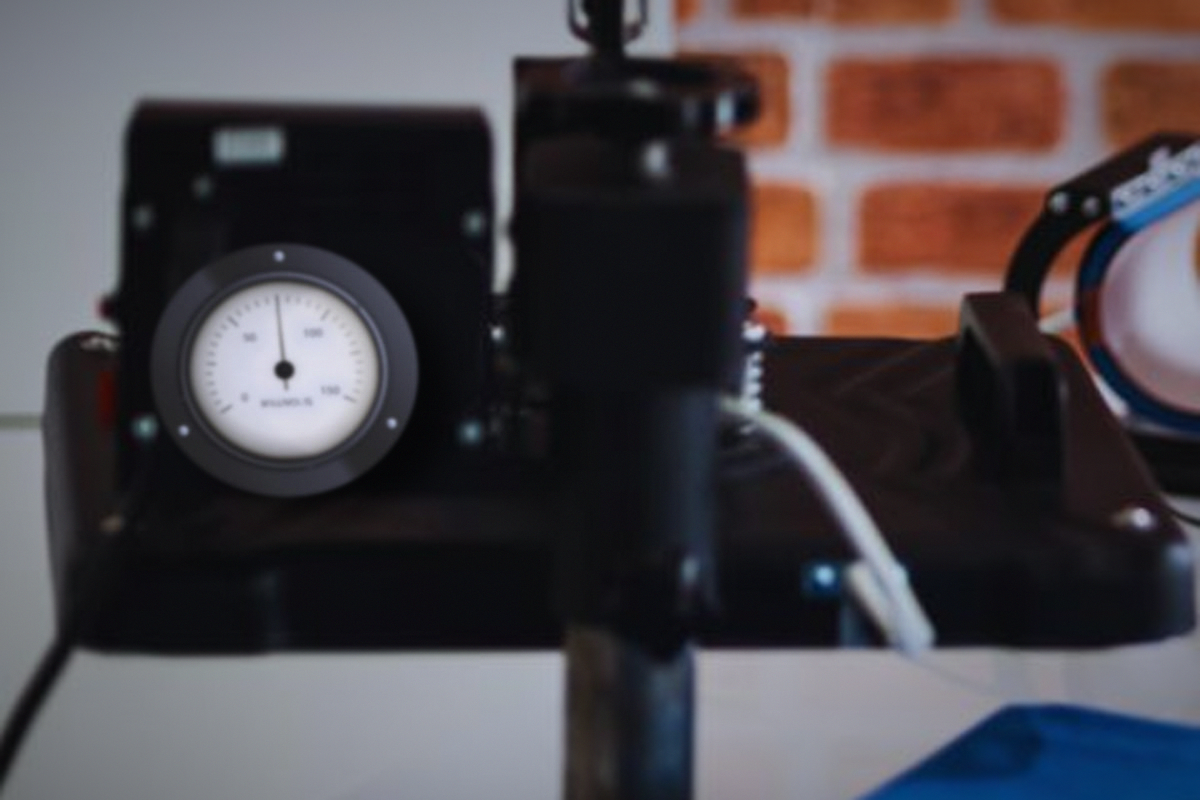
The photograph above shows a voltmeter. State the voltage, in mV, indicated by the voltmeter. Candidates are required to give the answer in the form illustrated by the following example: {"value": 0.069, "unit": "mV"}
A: {"value": 75, "unit": "mV"}
